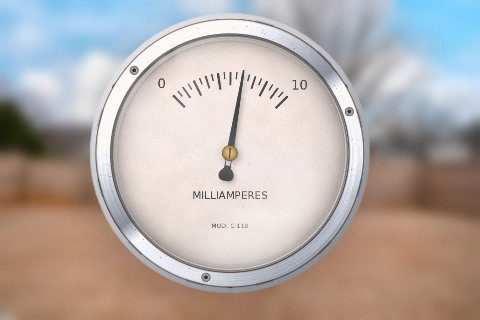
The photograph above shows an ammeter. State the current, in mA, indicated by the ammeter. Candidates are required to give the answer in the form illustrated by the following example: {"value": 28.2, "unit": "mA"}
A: {"value": 6, "unit": "mA"}
